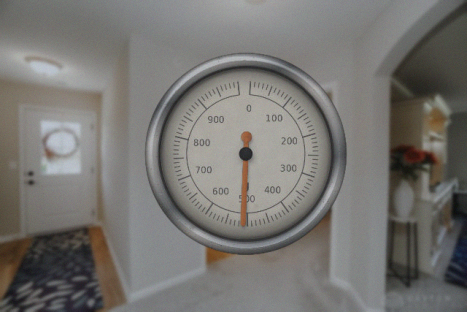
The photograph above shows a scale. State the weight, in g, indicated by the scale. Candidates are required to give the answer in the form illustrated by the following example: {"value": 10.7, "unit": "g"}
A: {"value": 510, "unit": "g"}
